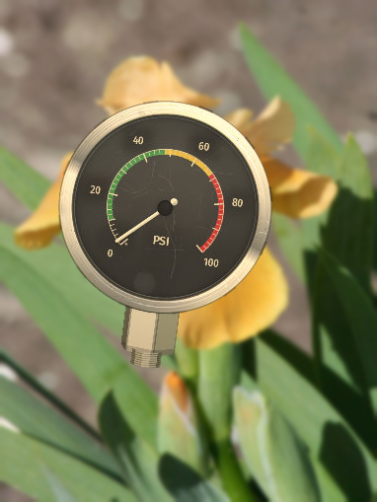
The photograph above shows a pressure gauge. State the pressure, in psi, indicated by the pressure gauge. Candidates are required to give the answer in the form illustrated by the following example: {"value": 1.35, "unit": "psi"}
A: {"value": 2, "unit": "psi"}
